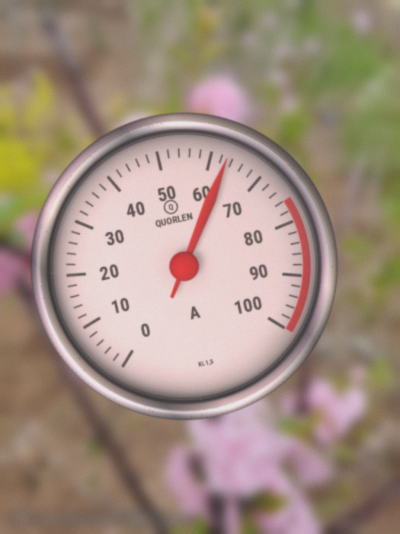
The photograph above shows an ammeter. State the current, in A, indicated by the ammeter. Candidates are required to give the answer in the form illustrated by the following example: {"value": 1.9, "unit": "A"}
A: {"value": 63, "unit": "A"}
